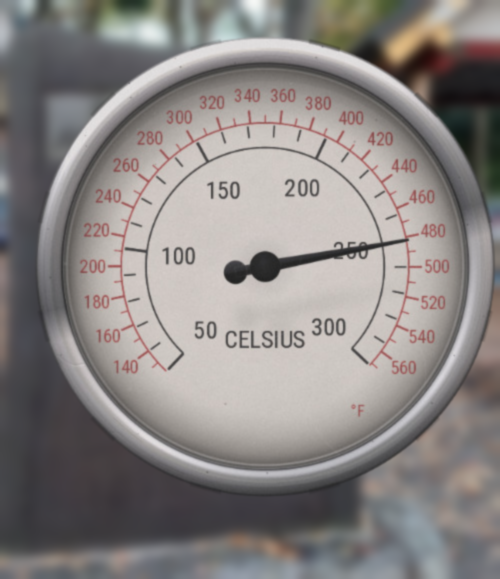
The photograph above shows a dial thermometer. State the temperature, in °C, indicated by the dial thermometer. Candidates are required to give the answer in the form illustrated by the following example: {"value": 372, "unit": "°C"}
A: {"value": 250, "unit": "°C"}
